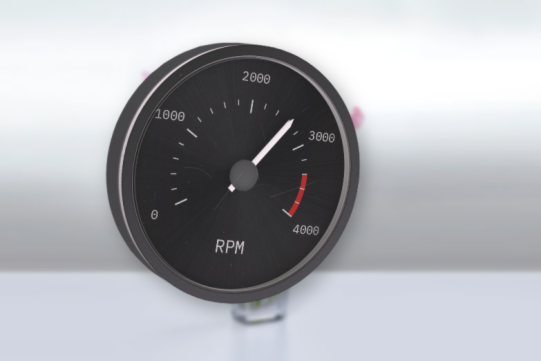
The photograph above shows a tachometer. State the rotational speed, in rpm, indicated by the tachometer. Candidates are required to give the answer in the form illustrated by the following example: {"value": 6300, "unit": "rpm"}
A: {"value": 2600, "unit": "rpm"}
